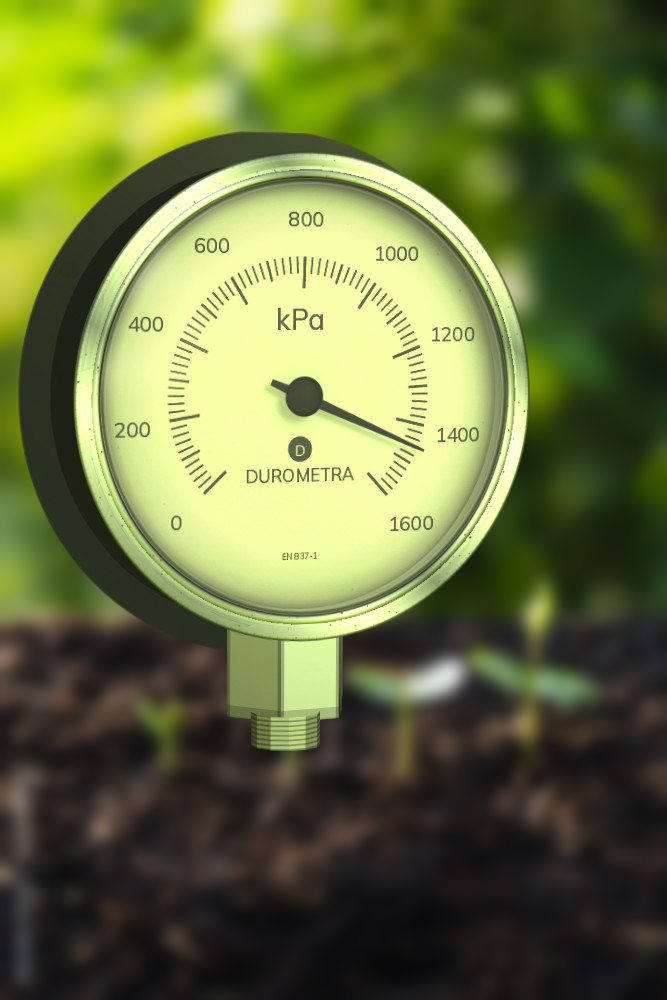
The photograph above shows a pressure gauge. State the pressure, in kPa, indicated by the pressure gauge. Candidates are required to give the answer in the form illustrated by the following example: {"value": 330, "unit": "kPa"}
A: {"value": 1460, "unit": "kPa"}
